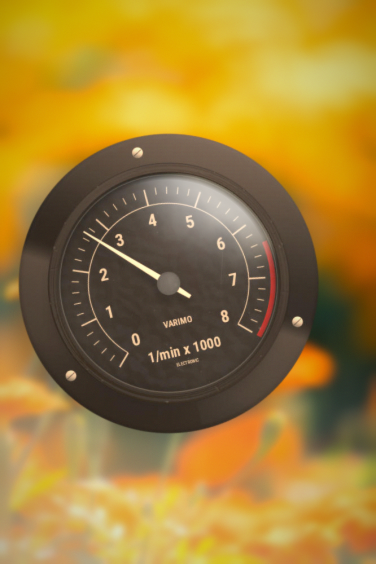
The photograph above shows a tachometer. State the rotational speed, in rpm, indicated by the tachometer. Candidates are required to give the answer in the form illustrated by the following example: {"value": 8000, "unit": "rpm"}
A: {"value": 2700, "unit": "rpm"}
